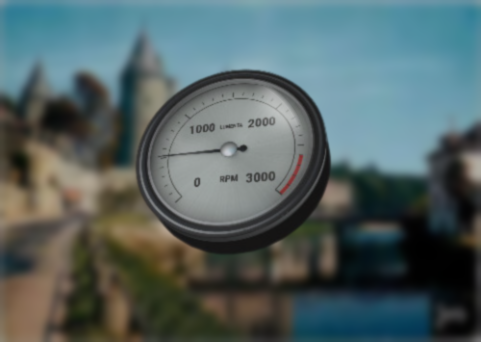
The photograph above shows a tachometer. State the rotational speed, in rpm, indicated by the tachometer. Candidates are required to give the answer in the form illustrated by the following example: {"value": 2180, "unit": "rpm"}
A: {"value": 500, "unit": "rpm"}
